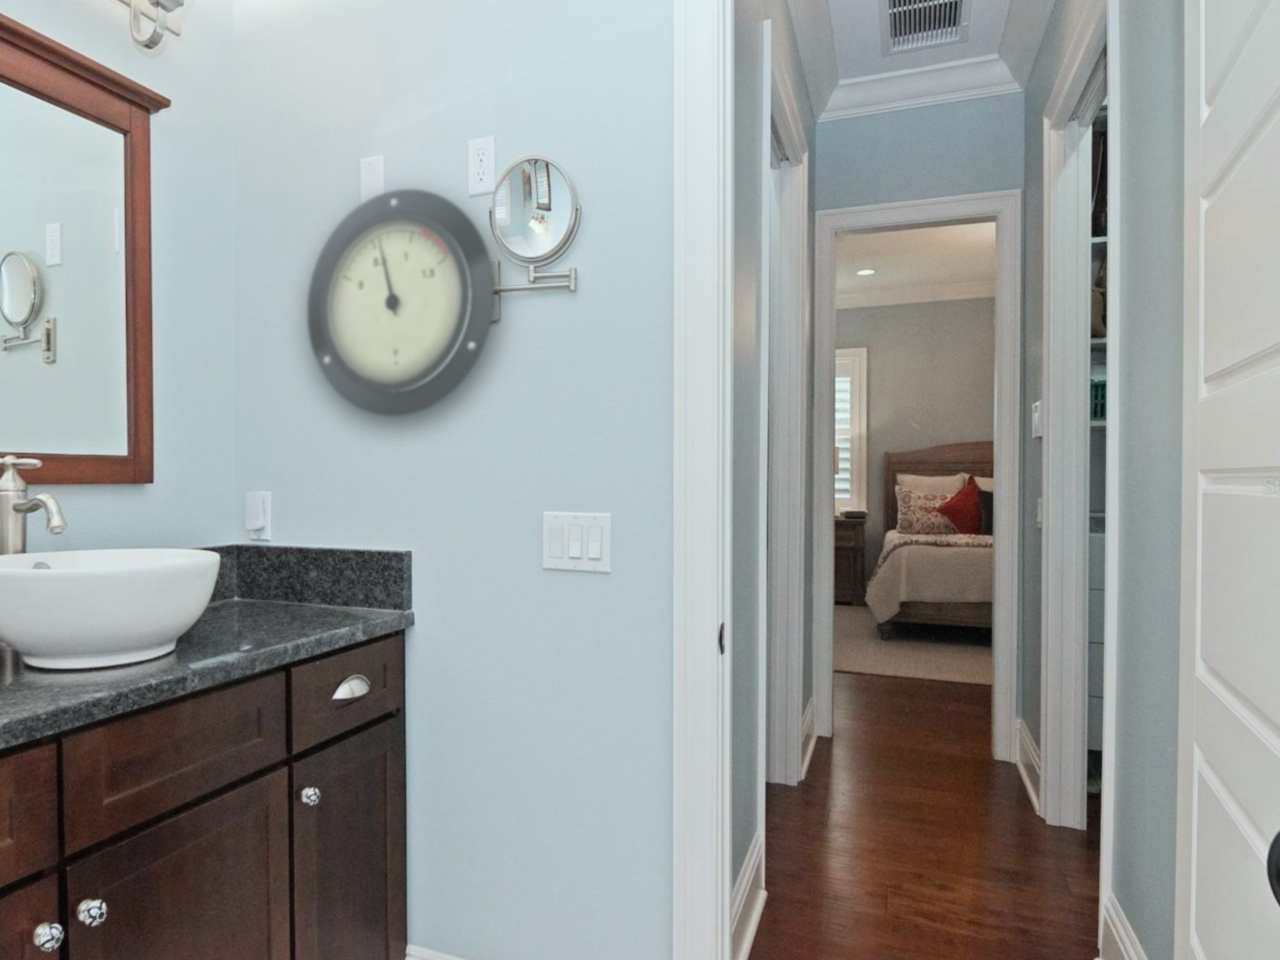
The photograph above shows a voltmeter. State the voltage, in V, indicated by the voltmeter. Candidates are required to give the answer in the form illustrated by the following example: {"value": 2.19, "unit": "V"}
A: {"value": 0.6, "unit": "V"}
